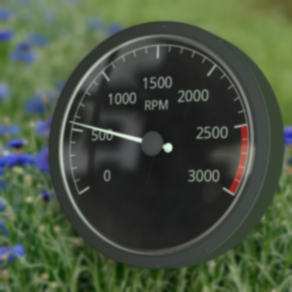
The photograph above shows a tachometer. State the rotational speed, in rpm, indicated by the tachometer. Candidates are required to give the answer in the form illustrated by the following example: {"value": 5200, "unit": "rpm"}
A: {"value": 550, "unit": "rpm"}
